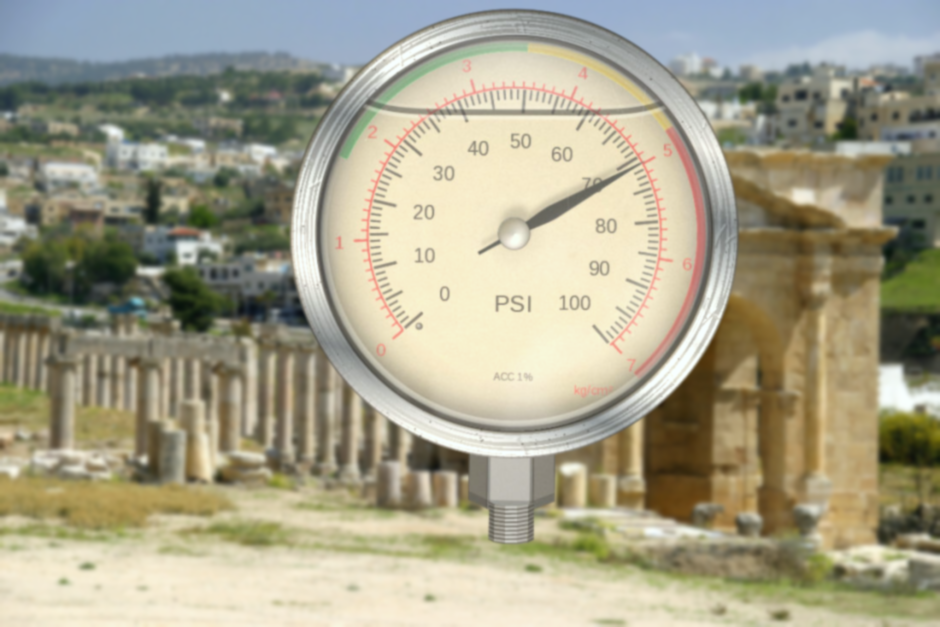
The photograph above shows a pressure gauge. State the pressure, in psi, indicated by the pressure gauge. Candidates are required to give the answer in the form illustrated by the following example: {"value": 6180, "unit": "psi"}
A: {"value": 71, "unit": "psi"}
